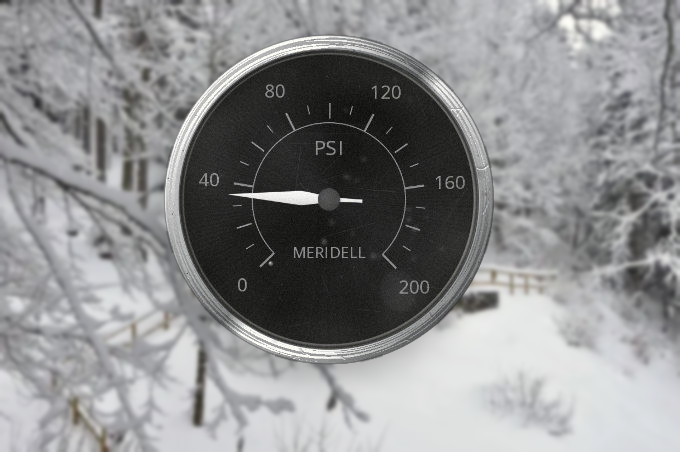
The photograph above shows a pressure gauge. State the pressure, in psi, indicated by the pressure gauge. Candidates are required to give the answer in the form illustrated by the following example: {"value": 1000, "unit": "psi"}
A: {"value": 35, "unit": "psi"}
